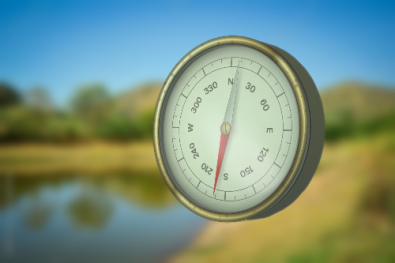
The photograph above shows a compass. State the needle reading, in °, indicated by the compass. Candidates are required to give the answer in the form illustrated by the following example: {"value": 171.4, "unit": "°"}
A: {"value": 190, "unit": "°"}
